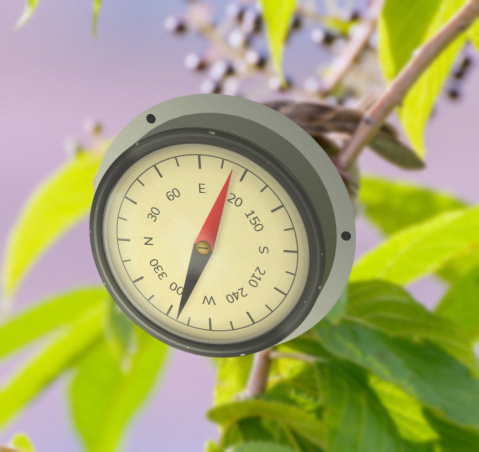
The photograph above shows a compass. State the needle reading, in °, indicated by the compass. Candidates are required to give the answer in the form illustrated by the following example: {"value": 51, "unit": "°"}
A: {"value": 112.5, "unit": "°"}
